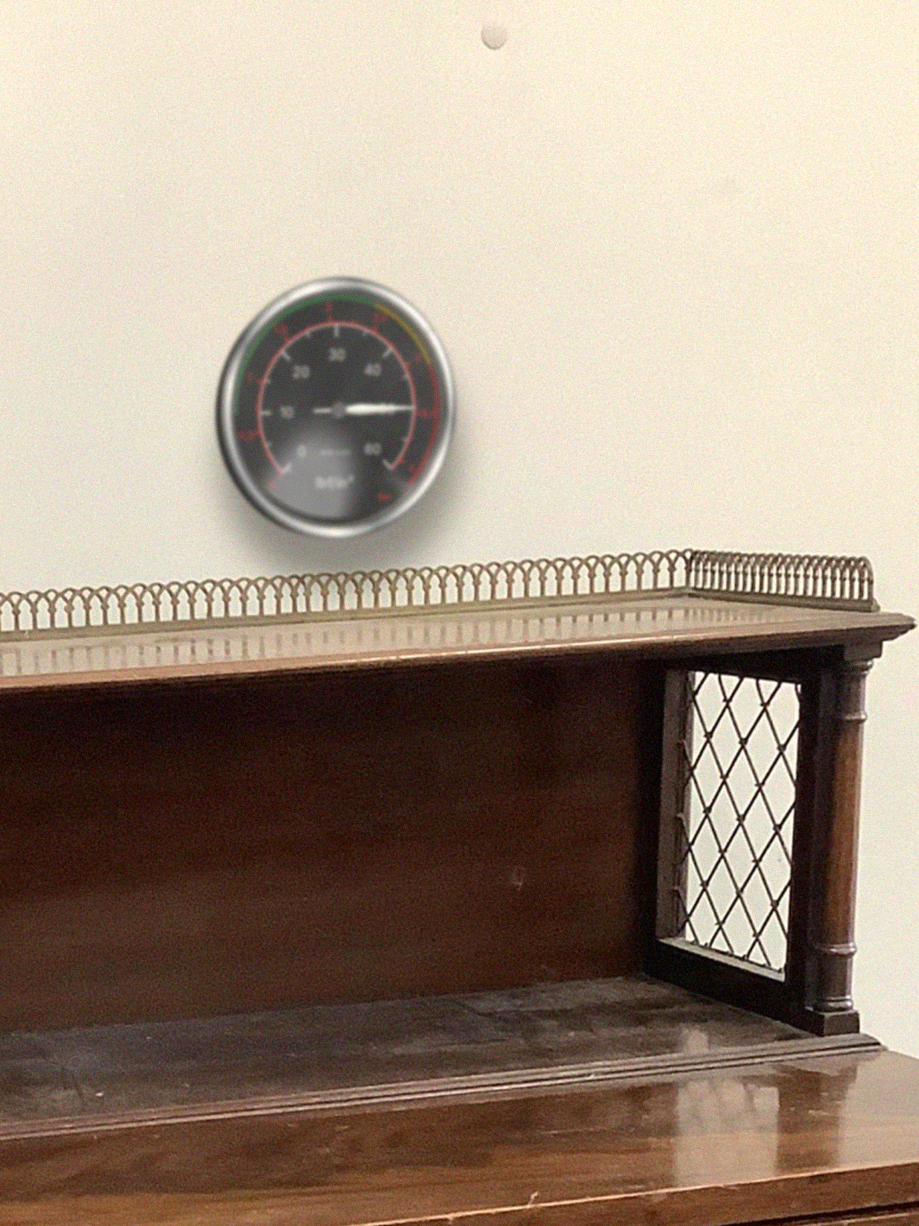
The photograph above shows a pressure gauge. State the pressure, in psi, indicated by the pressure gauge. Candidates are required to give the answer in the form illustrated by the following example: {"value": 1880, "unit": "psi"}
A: {"value": 50, "unit": "psi"}
